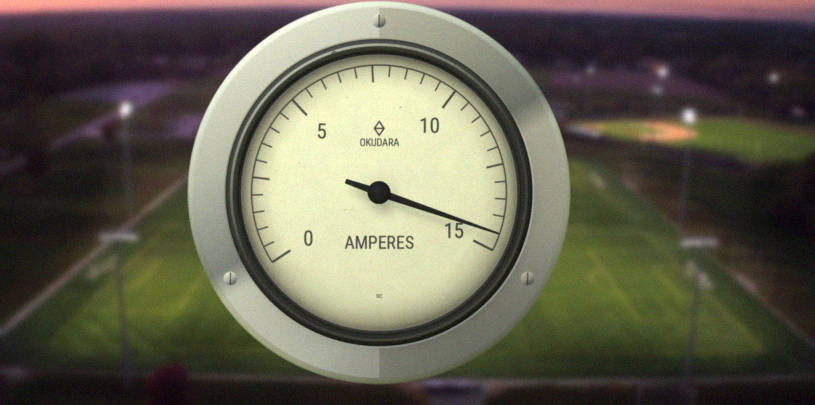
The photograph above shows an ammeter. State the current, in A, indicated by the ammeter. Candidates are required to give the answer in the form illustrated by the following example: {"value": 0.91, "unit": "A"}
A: {"value": 14.5, "unit": "A"}
